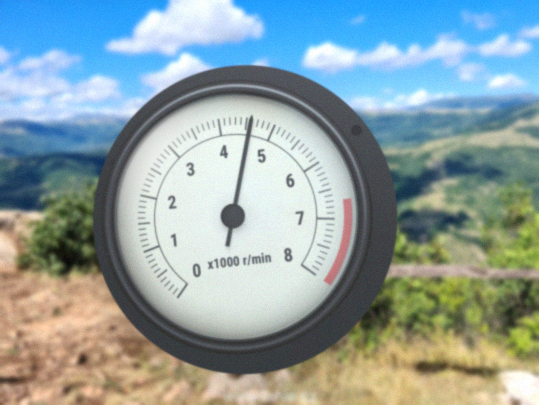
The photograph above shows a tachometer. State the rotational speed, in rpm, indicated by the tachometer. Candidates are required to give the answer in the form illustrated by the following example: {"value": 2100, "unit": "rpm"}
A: {"value": 4600, "unit": "rpm"}
